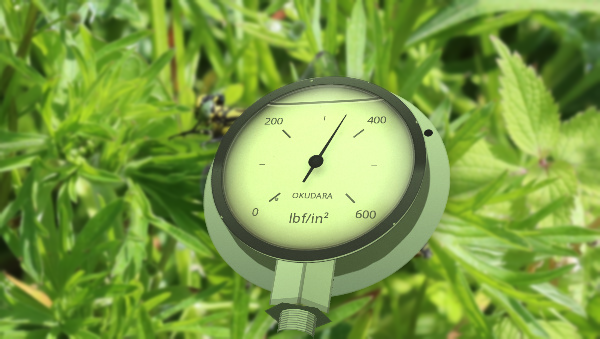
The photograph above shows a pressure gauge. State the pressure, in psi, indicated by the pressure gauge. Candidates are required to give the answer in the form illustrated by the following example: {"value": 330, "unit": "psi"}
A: {"value": 350, "unit": "psi"}
